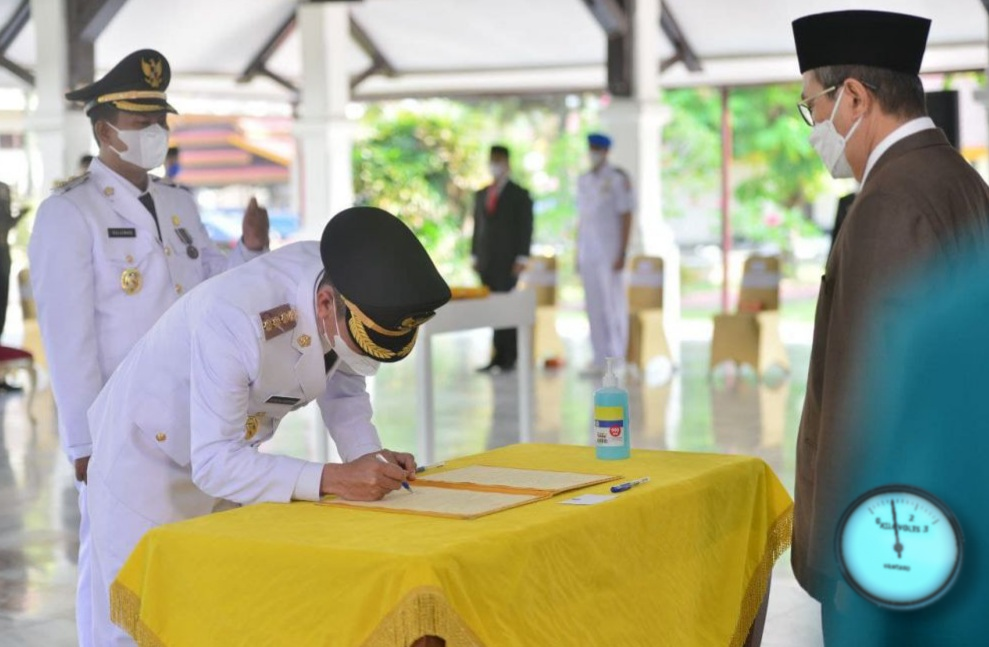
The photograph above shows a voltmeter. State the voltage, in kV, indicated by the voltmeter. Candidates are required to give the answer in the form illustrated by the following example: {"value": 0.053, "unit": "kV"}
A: {"value": 1, "unit": "kV"}
